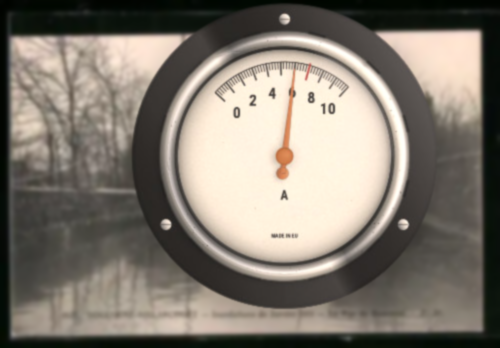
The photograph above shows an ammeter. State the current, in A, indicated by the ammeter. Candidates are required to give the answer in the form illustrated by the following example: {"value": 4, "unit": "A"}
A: {"value": 6, "unit": "A"}
